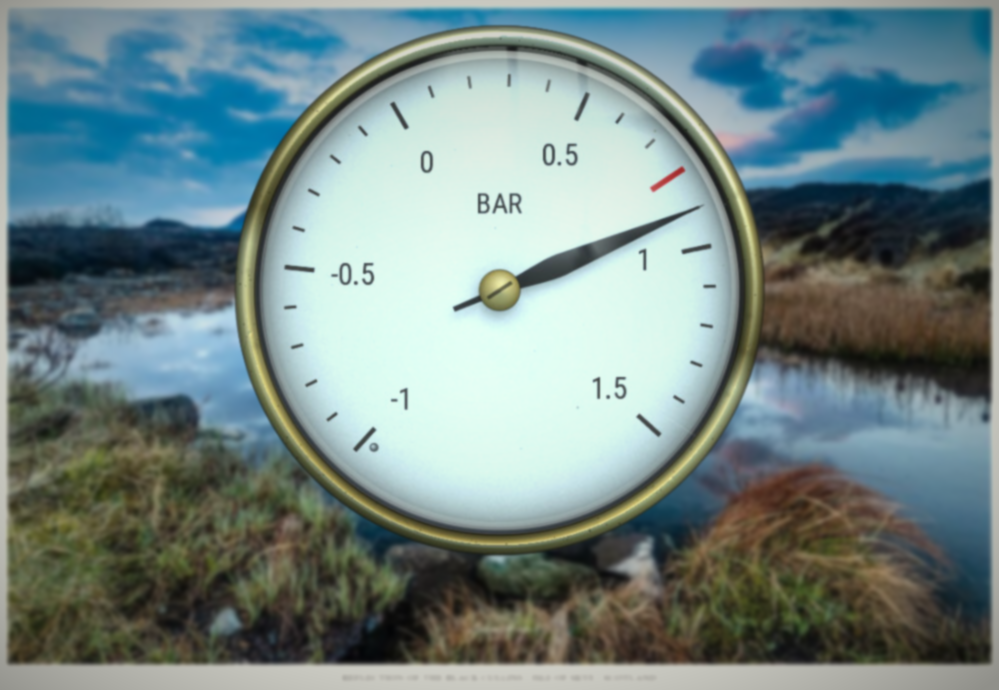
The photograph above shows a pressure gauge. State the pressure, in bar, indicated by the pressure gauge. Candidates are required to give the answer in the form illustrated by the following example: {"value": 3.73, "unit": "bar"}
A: {"value": 0.9, "unit": "bar"}
